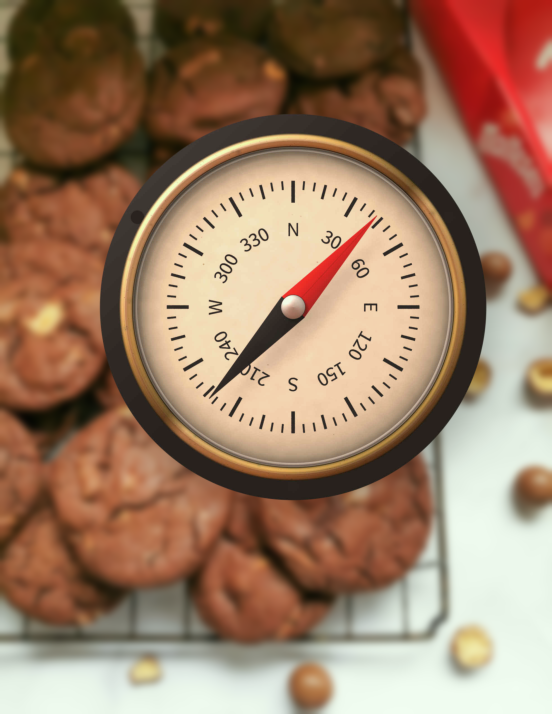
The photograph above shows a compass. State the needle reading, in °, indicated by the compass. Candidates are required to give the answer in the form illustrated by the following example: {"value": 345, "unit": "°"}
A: {"value": 42.5, "unit": "°"}
